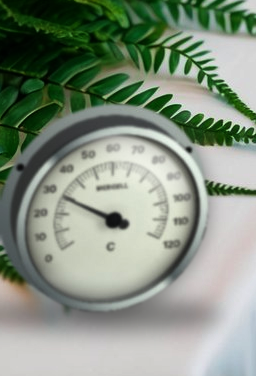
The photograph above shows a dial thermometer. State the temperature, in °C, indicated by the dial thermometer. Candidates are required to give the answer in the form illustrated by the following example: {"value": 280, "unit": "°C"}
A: {"value": 30, "unit": "°C"}
